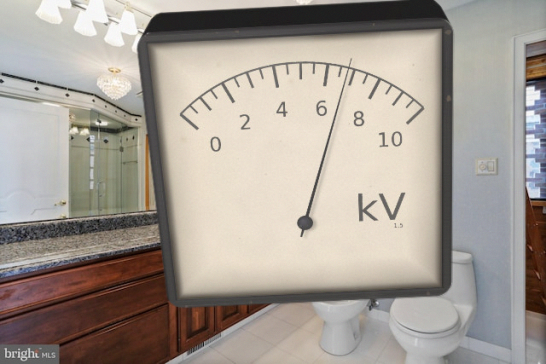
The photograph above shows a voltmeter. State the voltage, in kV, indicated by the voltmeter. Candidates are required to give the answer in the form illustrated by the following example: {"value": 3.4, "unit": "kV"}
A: {"value": 6.75, "unit": "kV"}
